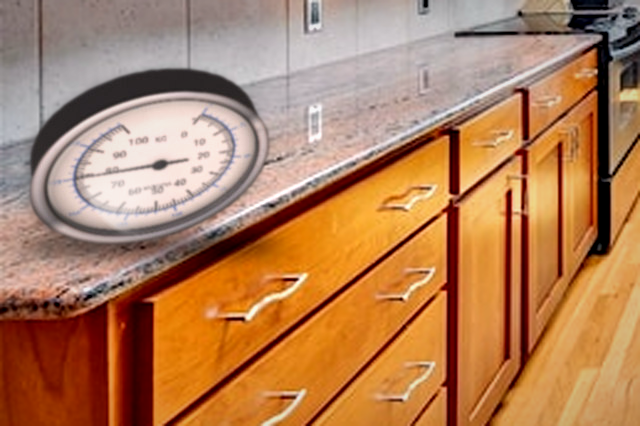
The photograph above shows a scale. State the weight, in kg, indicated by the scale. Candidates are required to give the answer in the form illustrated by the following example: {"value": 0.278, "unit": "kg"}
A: {"value": 80, "unit": "kg"}
